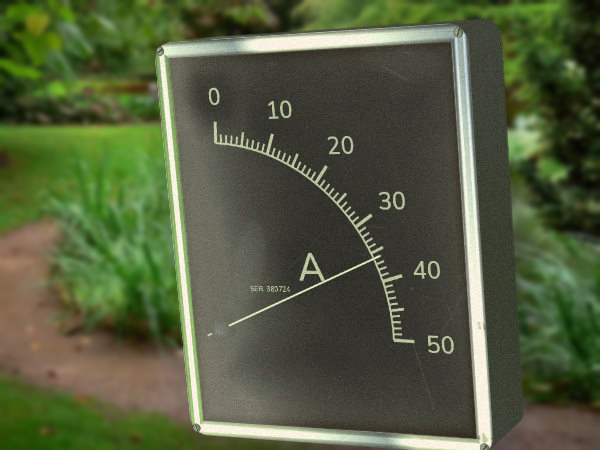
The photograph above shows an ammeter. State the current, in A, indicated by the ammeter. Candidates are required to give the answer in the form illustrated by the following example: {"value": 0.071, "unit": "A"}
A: {"value": 36, "unit": "A"}
